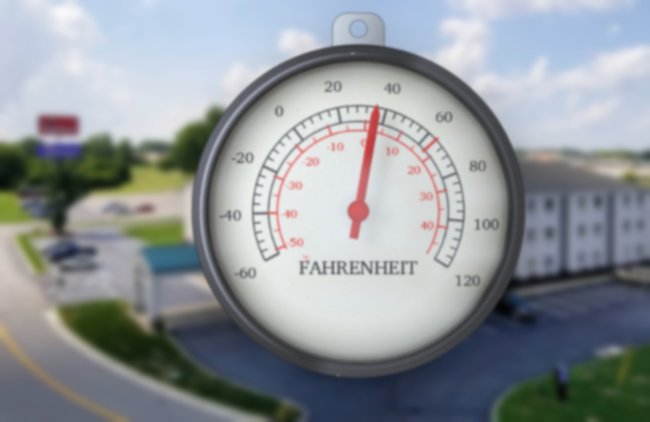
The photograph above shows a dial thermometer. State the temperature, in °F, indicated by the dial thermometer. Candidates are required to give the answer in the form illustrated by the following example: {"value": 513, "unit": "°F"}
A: {"value": 36, "unit": "°F"}
